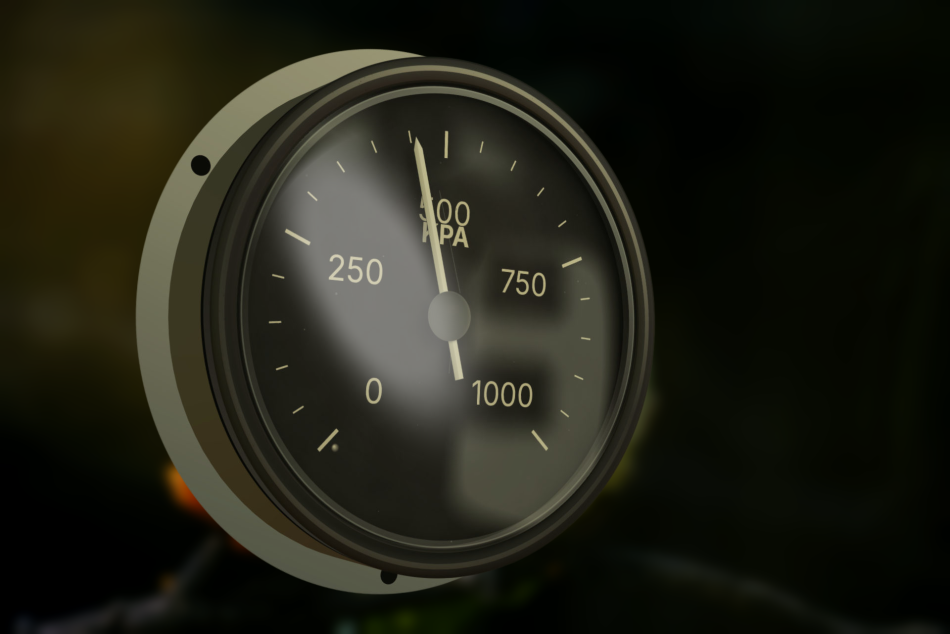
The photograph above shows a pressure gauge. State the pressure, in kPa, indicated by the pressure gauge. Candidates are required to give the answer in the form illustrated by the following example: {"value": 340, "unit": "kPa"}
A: {"value": 450, "unit": "kPa"}
